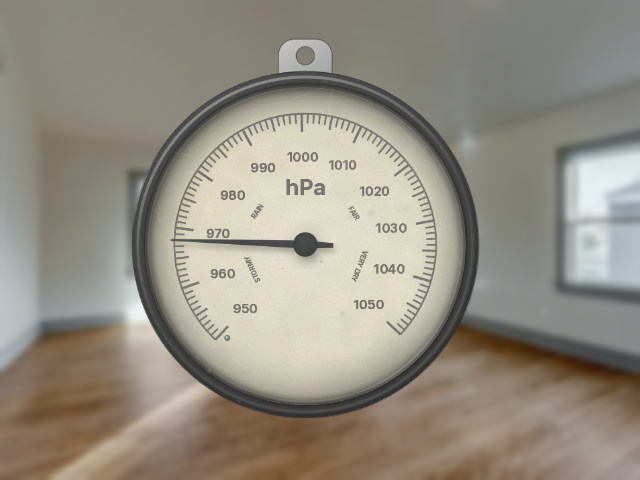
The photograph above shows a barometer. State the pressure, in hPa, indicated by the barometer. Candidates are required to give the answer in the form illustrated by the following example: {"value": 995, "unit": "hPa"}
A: {"value": 968, "unit": "hPa"}
